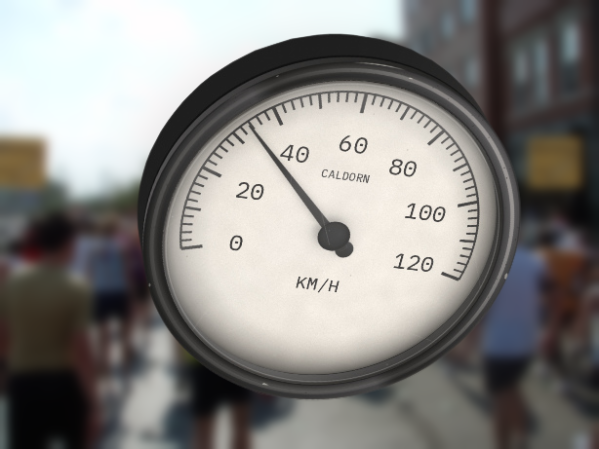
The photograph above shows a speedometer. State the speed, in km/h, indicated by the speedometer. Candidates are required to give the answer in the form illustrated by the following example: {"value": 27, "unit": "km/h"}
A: {"value": 34, "unit": "km/h"}
